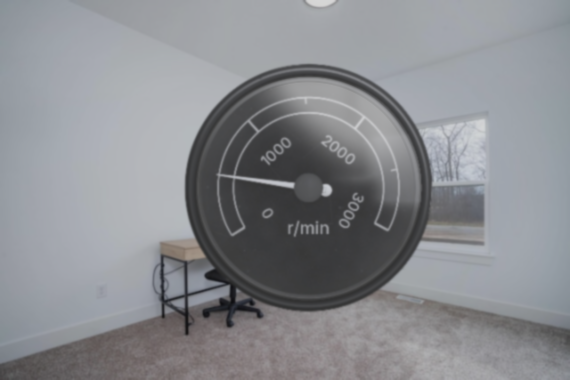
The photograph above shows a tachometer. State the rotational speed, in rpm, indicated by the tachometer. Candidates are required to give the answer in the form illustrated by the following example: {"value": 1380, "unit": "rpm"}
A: {"value": 500, "unit": "rpm"}
